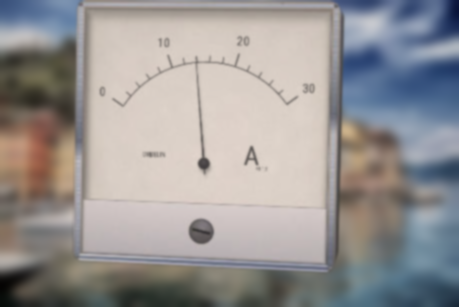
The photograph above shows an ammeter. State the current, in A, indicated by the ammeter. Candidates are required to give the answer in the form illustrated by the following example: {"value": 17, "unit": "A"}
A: {"value": 14, "unit": "A"}
